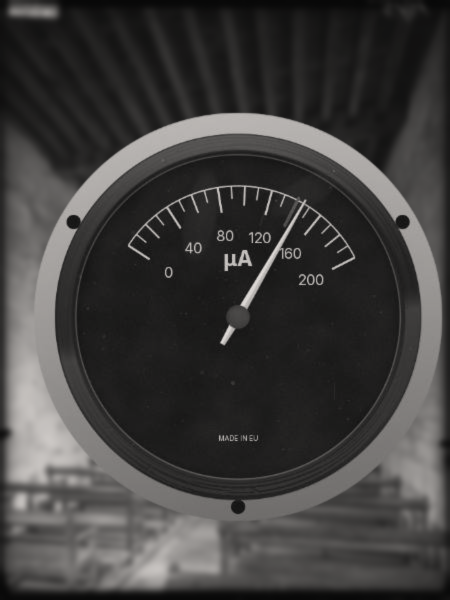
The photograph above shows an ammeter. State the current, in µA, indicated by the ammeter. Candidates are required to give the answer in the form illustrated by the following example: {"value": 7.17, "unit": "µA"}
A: {"value": 145, "unit": "µA"}
